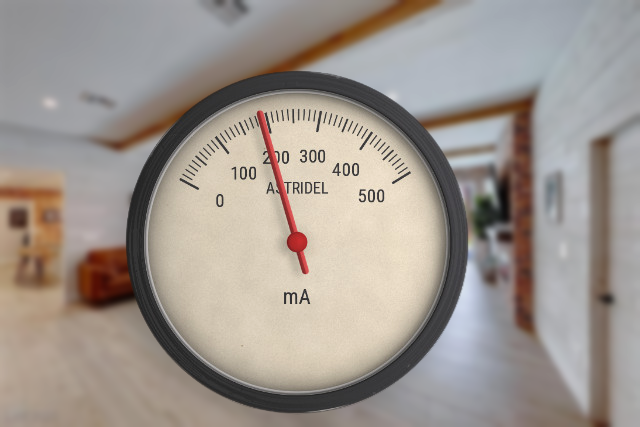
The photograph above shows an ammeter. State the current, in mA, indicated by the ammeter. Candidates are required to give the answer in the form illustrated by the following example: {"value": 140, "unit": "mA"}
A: {"value": 190, "unit": "mA"}
